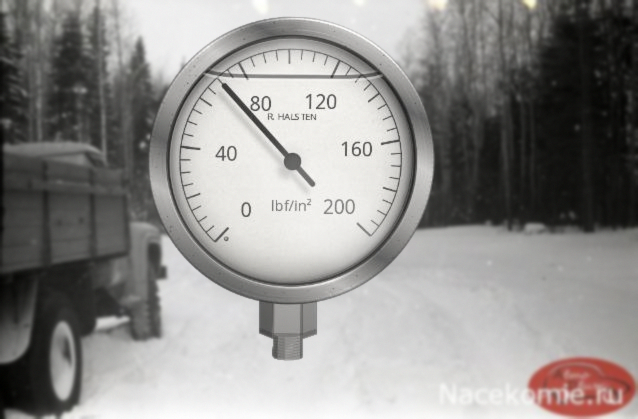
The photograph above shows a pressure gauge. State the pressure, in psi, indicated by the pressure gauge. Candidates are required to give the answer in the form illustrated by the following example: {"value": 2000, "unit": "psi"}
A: {"value": 70, "unit": "psi"}
